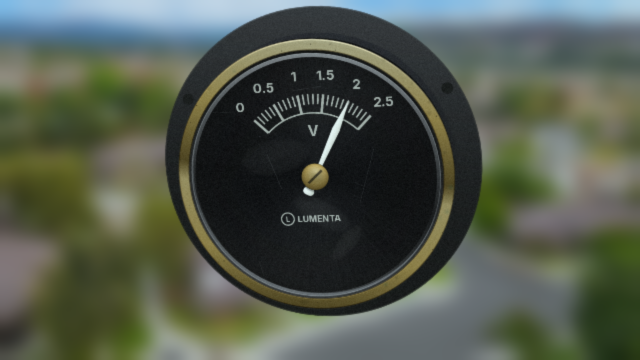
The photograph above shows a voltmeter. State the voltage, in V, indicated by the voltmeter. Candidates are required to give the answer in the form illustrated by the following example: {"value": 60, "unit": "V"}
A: {"value": 2, "unit": "V"}
